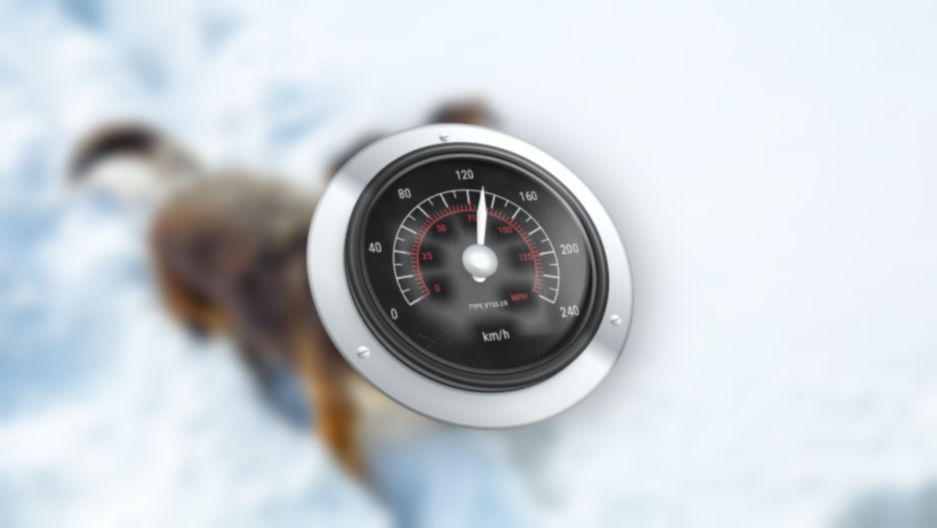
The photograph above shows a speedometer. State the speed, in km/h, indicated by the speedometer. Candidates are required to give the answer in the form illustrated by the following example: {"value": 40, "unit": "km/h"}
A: {"value": 130, "unit": "km/h"}
